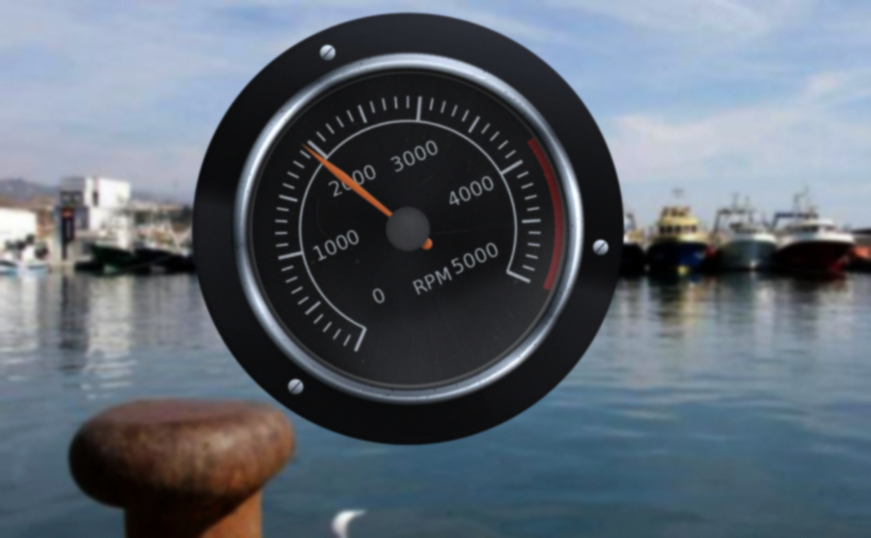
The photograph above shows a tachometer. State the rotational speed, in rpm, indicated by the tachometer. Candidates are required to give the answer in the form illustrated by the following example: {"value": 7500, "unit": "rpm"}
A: {"value": 1950, "unit": "rpm"}
